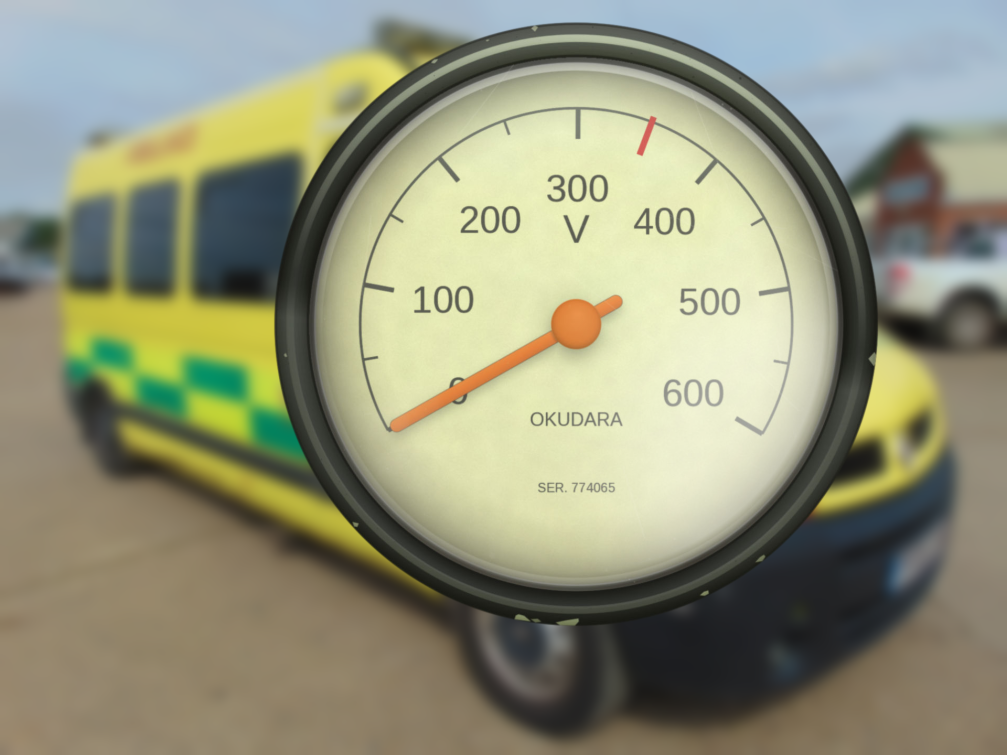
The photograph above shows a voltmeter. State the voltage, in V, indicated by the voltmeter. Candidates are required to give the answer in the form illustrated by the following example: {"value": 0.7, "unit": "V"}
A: {"value": 0, "unit": "V"}
